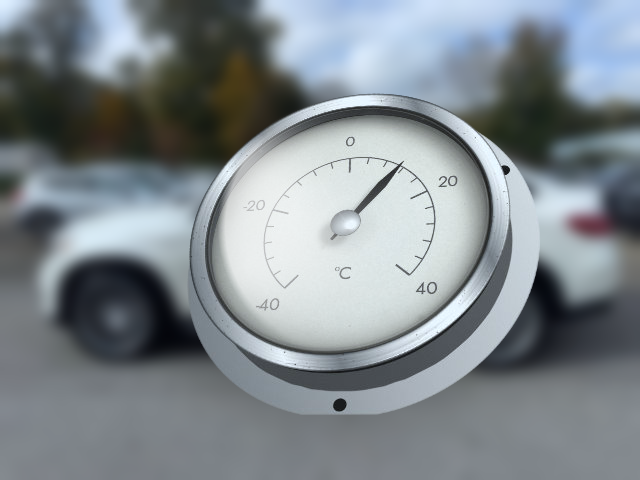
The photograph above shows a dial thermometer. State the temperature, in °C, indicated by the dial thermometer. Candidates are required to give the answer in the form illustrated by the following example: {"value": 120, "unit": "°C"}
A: {"value": 12, "unit": "°C"}
